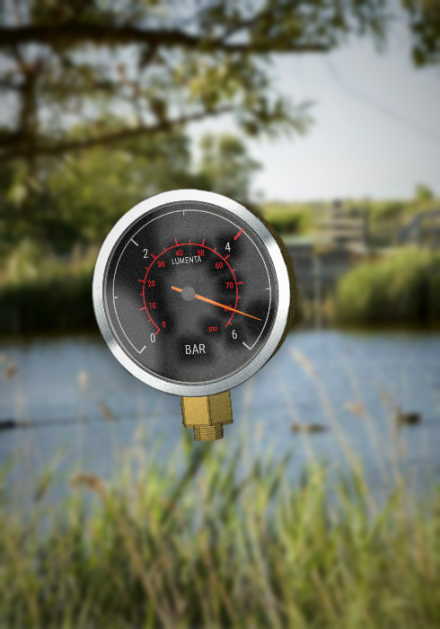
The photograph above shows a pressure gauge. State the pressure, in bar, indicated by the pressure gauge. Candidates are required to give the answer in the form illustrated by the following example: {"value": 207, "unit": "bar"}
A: {"value": 5.5, "unit": "bar"}
